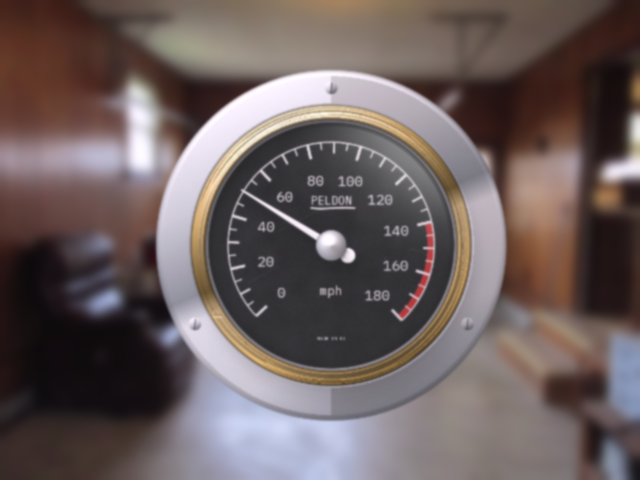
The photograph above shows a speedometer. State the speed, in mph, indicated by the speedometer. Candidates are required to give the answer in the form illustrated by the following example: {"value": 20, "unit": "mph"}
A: {"value": 50, "unit": "mph"}
